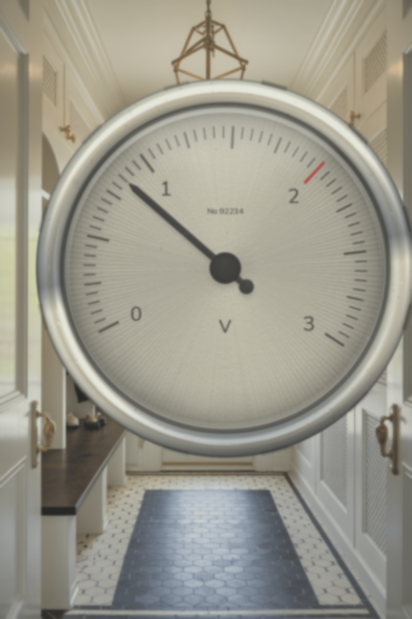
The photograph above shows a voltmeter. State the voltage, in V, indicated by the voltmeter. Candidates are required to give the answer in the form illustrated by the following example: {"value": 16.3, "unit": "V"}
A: {"value": 0.85, "unit": "V"}
